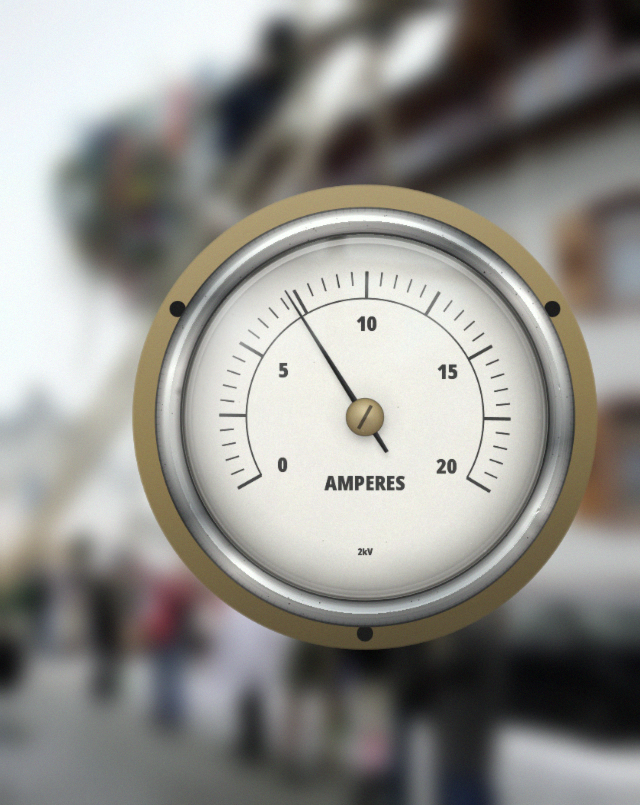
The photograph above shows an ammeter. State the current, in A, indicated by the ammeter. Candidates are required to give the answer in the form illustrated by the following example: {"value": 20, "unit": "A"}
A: {"value": 7.25, "unit": "A"}
